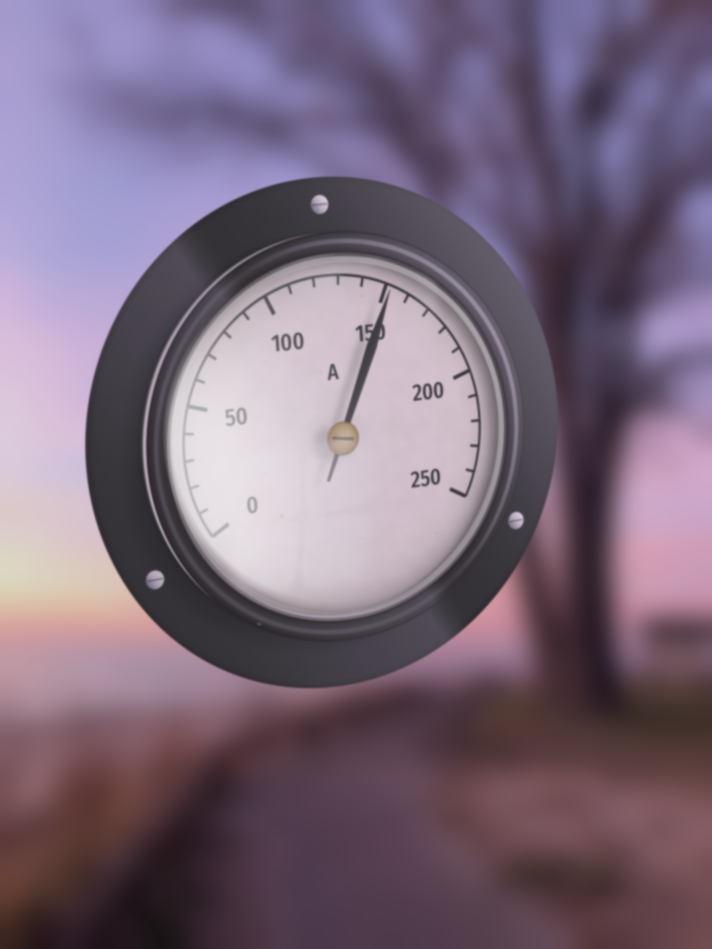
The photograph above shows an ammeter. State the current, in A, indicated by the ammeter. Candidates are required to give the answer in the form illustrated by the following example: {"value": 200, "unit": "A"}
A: {"value": 150, "unit": "A"}
